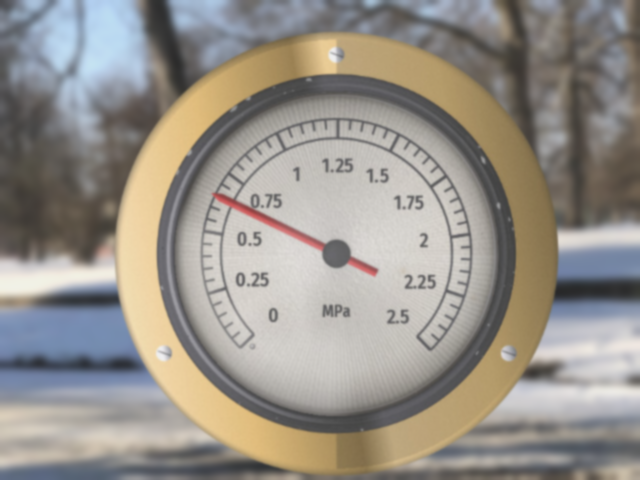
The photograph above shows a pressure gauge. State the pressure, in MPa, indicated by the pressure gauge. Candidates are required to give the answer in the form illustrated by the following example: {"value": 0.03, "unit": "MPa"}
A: {"value": 0.65, "unit": "MPa"}
